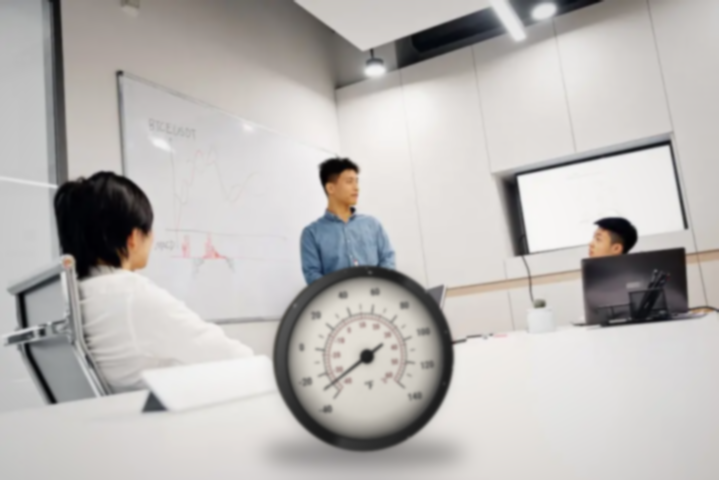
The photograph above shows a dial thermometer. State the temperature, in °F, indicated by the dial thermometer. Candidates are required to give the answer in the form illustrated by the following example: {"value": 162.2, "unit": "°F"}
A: {"value": -30, "unit": "°F"}
